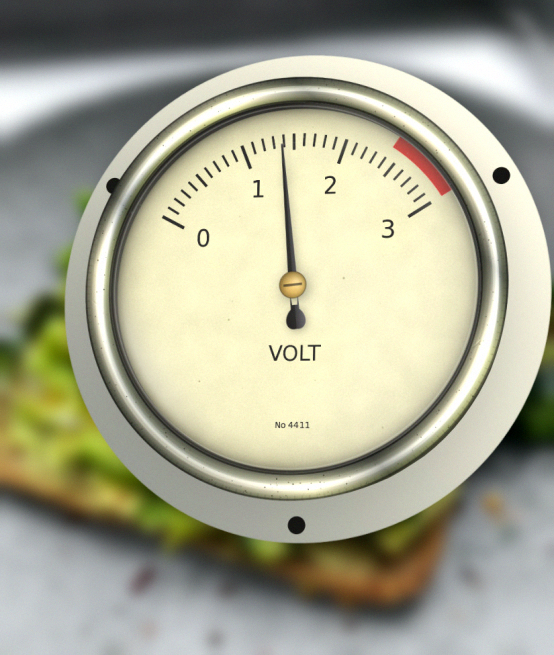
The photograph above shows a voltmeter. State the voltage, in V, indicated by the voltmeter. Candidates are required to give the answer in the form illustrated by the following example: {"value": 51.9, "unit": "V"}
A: {"value": 1.4, "unit": "V"}
